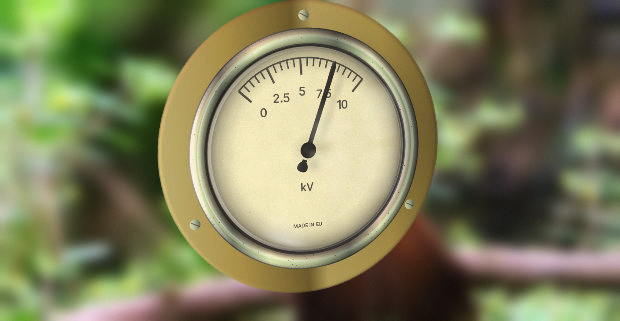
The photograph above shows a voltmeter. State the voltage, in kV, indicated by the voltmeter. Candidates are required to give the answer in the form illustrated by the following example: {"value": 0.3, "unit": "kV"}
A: {"value": 7.5, "unit": "kV"}
